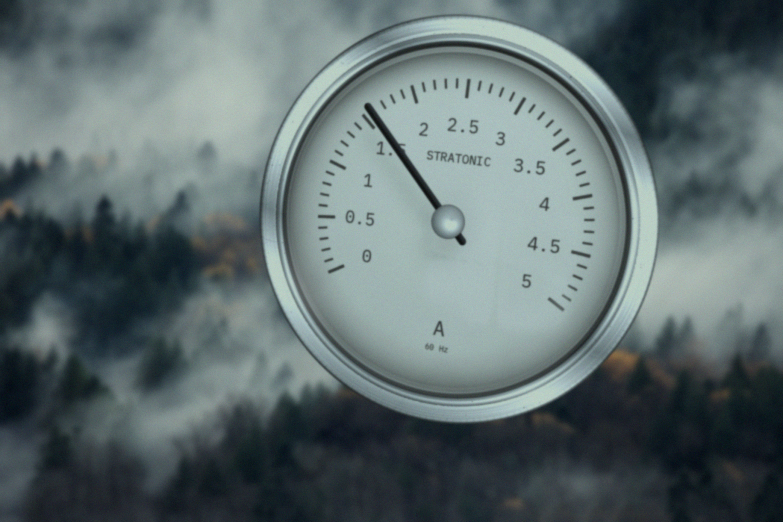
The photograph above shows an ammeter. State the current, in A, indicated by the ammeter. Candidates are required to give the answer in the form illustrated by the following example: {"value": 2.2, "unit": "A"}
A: {"value": 1.6, "unit": "A"}
